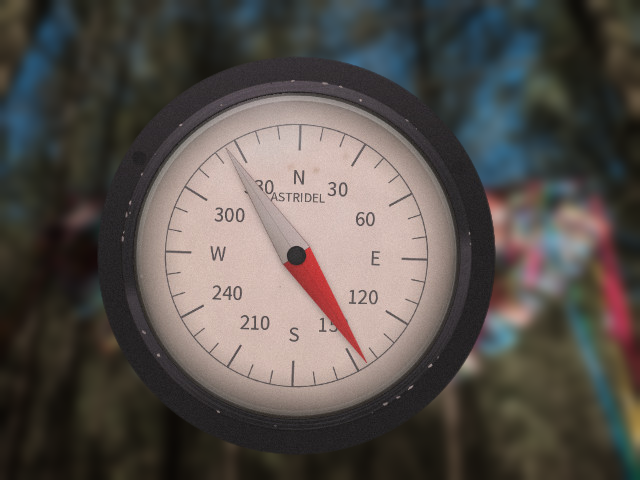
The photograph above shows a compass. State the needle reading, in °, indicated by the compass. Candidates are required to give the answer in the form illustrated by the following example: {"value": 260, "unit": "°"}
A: {"value": 145, "unit": "°"}
